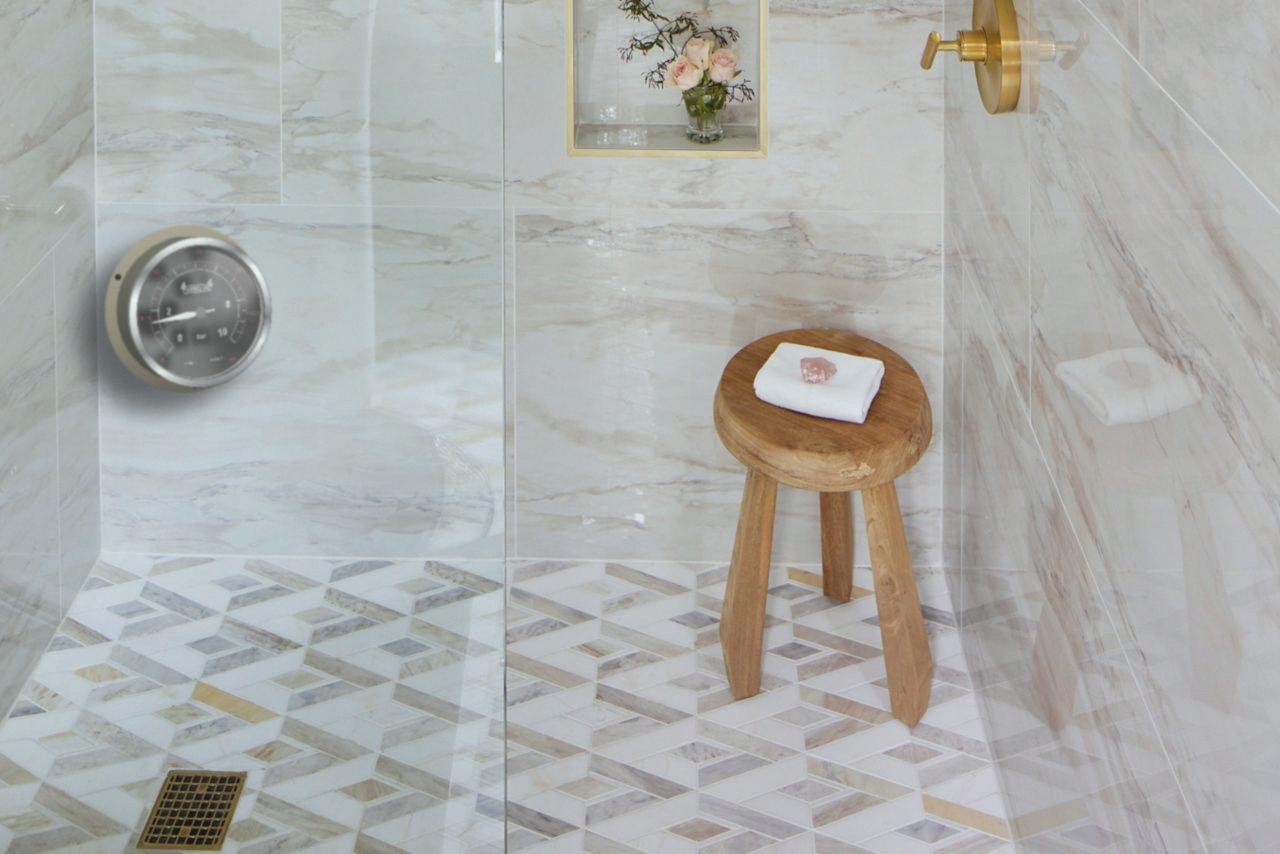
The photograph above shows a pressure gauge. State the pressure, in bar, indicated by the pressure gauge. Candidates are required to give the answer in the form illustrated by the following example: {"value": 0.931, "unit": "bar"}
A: {"value": 1.5, "unit": "bar"}
